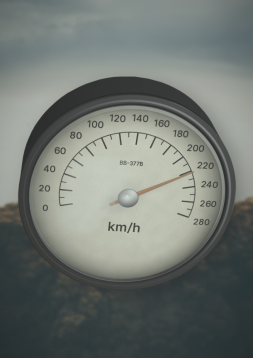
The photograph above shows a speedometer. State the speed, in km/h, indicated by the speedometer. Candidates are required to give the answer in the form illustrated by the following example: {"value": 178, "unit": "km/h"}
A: {"value": 220, "unit": "km/h"}
